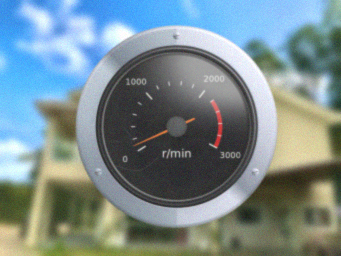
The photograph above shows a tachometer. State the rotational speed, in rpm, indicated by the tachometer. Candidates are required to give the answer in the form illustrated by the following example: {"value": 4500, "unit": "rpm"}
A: {"value": 100, "unit": "rpm"}
